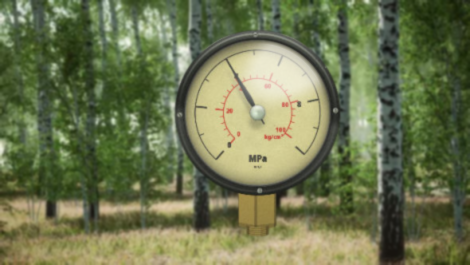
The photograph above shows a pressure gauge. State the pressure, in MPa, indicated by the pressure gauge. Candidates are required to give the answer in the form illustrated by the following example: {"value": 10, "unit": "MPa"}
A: {"value": 4, "unit": "MPa"}
